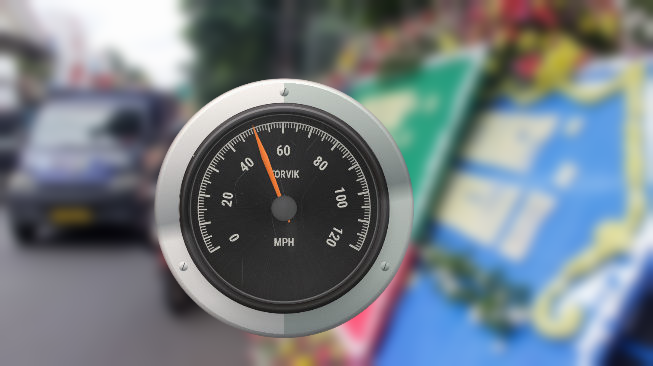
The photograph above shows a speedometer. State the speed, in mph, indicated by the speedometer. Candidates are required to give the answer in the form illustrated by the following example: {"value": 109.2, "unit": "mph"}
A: {"value": 50, "unit": "mph"}
